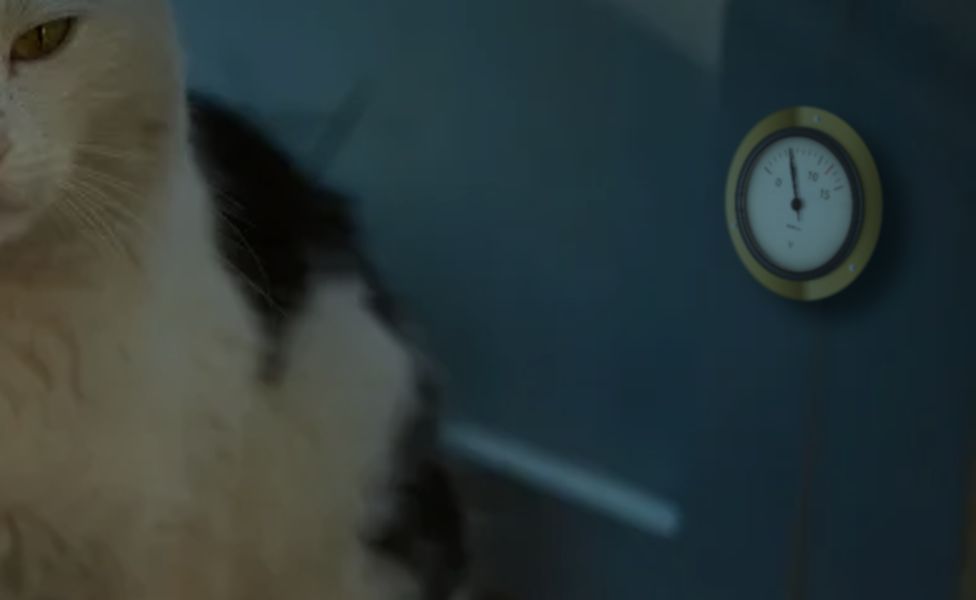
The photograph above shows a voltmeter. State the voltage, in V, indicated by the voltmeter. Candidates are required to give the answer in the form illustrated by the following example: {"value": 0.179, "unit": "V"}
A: {"value": 5, "unit": "V"}
